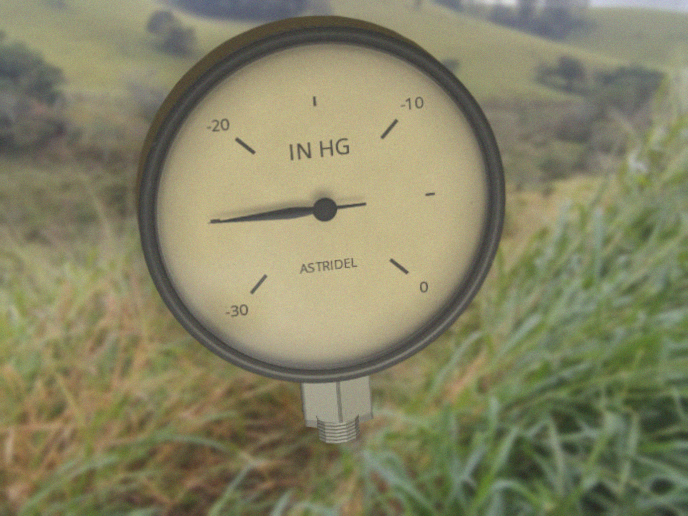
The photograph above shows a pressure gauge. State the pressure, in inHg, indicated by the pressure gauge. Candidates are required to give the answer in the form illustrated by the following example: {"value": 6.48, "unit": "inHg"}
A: {"value": -25, "unit": "inHg"}
